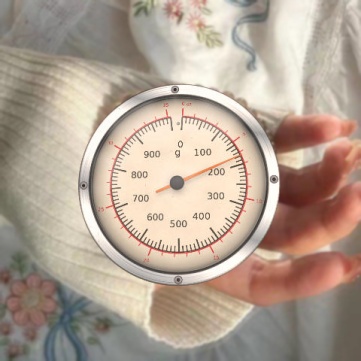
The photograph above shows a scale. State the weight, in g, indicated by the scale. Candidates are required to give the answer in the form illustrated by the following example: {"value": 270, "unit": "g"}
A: {"value": 180, "unit": "g"}
